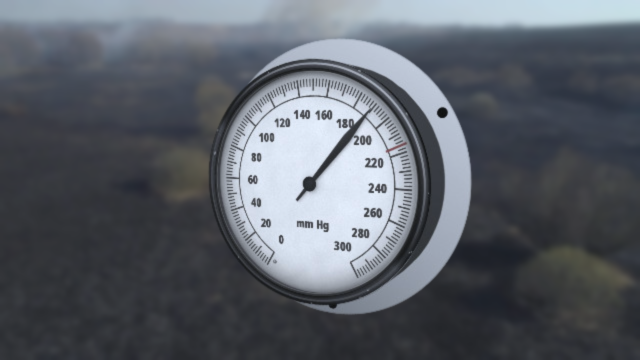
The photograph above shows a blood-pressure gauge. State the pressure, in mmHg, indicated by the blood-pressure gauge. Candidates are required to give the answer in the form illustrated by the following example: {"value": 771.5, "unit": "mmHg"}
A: {"value": 190, "unit": "mmHg"}
